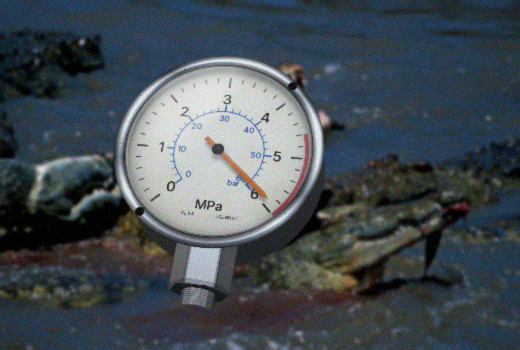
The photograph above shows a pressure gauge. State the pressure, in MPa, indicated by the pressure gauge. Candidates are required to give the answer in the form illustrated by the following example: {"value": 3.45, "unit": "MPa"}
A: {"value": 5.9, "unit": "MPa"}
